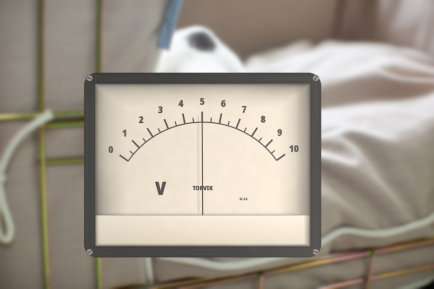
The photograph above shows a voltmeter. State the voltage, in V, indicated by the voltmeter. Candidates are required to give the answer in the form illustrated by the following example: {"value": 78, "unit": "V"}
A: {"value": 5, "unit": "V"}
